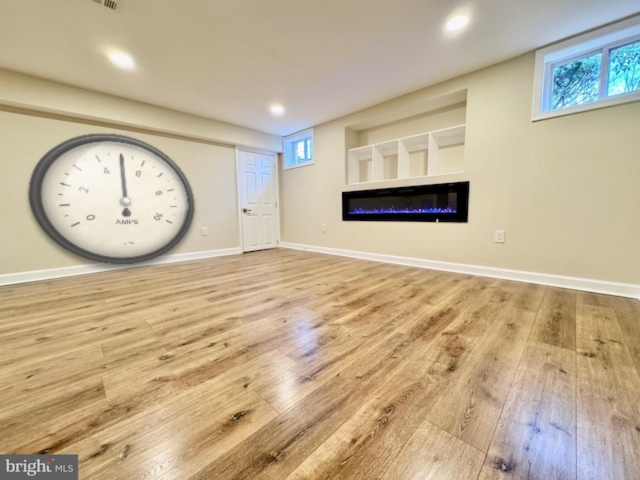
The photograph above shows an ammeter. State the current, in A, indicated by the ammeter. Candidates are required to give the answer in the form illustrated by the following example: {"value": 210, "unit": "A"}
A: {"value": 5, "unit": "A"}
